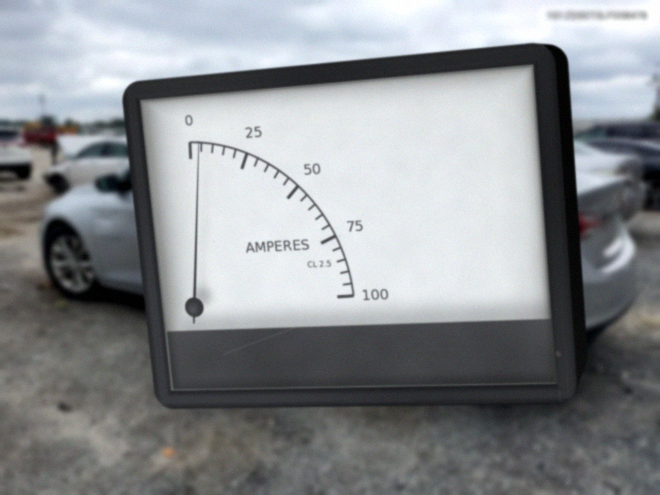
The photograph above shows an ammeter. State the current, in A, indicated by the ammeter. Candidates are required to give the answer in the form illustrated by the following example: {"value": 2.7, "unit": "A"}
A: {"value": 5, "unit": "A"}
